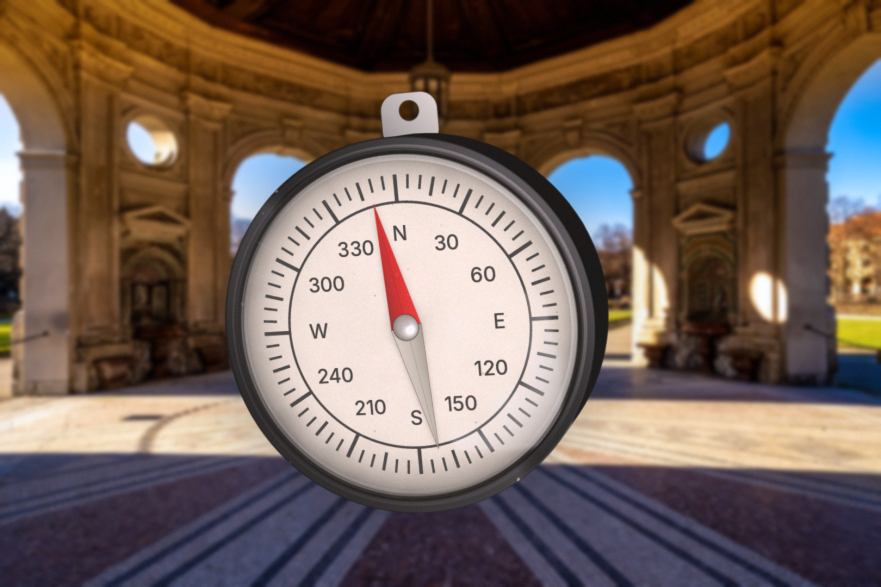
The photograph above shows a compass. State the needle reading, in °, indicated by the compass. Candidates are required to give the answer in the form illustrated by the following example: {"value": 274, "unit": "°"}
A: {"value": 350, "unit": "°"}
